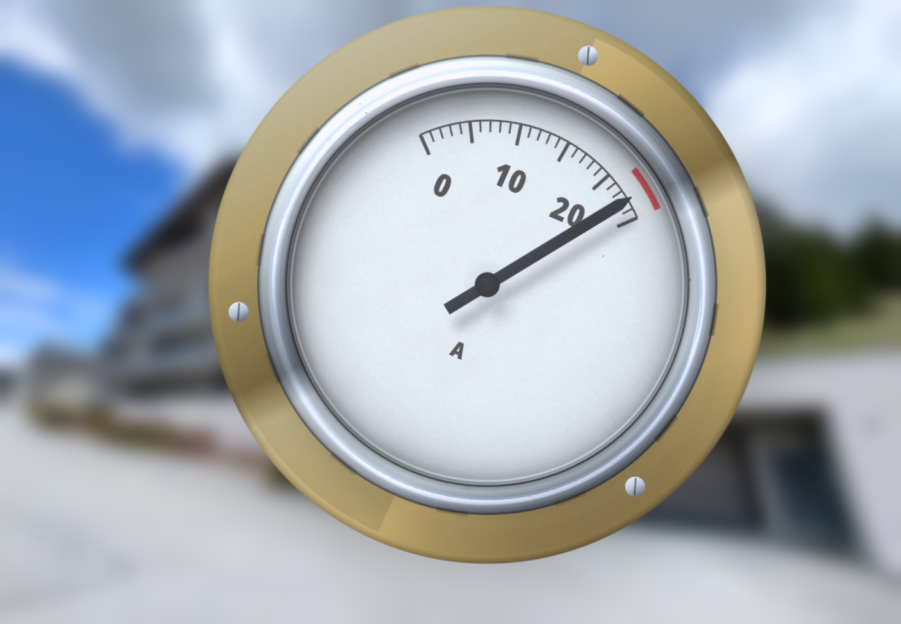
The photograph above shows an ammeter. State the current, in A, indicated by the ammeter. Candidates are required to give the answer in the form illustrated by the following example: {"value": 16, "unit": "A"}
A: {"value": 23, "unit": "A"}
